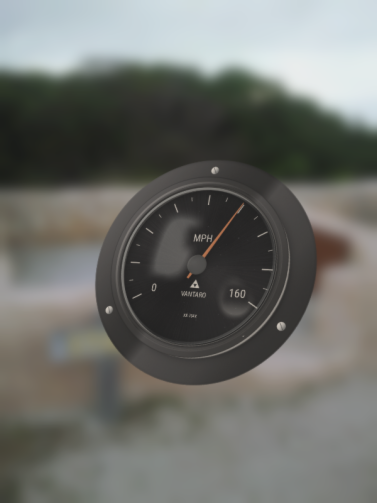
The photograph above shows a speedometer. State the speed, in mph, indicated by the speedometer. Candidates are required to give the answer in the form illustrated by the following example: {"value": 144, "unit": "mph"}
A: {"value": 100, "unit": "mph"}
